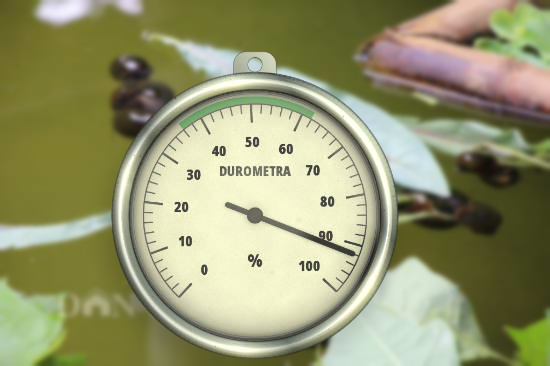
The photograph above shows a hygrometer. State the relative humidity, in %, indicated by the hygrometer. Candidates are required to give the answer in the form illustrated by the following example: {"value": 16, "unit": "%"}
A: {"value": 92, "unit": "%"}
